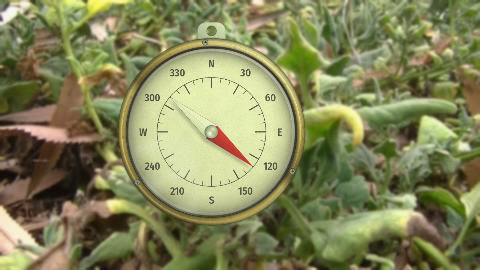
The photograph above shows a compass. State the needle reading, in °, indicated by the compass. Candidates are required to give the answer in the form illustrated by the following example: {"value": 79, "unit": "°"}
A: {"value": 130, "unit": "°"}
